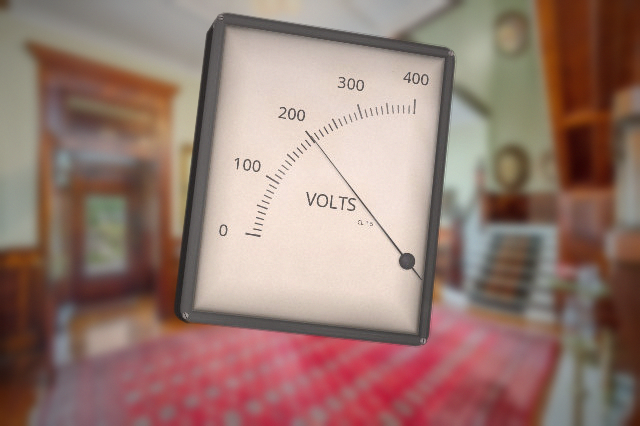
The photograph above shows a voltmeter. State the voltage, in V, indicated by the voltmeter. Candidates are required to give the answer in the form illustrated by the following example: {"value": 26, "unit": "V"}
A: {"value": 200, "unit": "V"}
